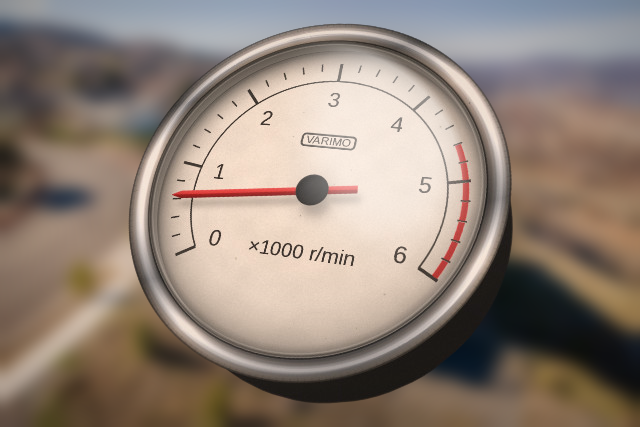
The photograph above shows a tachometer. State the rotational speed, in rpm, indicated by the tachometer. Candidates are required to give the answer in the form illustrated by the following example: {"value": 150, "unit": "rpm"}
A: {"value": 600, "unit": "rpm"}
